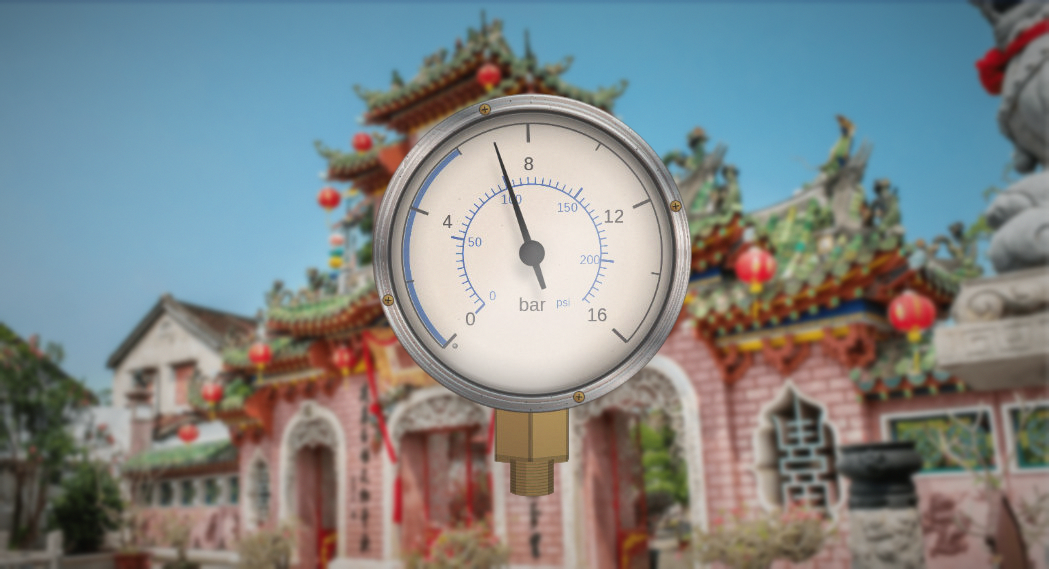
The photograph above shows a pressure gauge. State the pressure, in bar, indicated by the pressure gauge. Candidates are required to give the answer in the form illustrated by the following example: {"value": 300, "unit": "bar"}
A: {"value": 7, "unit": "bar"}
